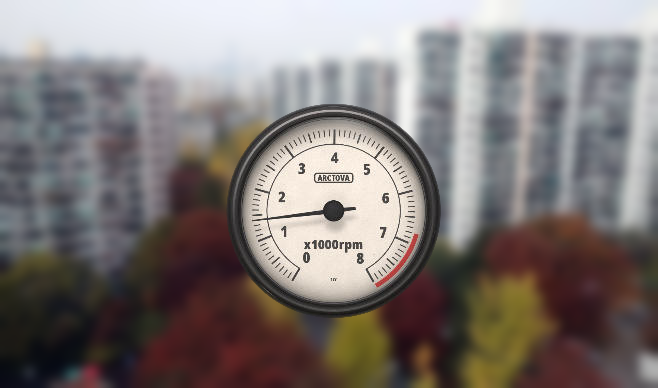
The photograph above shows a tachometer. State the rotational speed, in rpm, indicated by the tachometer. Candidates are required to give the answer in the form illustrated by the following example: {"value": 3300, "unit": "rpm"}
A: {"value": 1400, "unit": "rpm"}
